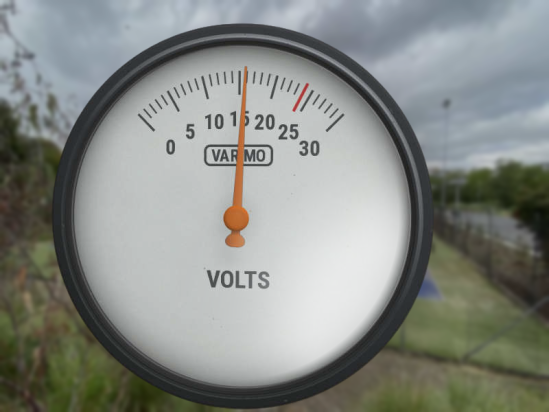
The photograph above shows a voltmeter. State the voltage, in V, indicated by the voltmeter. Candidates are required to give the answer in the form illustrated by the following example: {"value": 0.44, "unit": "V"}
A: {"value": 16, "unit": "V"}
